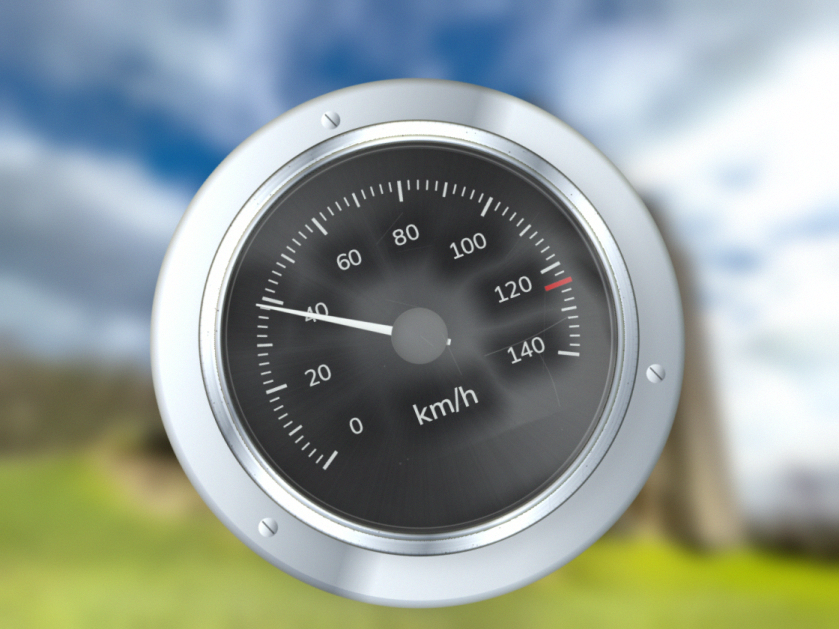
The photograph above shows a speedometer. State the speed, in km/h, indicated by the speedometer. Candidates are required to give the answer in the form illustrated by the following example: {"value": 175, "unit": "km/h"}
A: {"value": 38, "unit": "km/h"}
